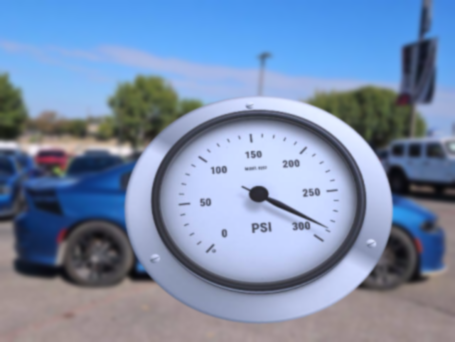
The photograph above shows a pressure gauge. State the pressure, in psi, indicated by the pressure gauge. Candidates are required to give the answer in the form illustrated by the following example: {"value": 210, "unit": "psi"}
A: {"value": 290, "unit": "psi"}
